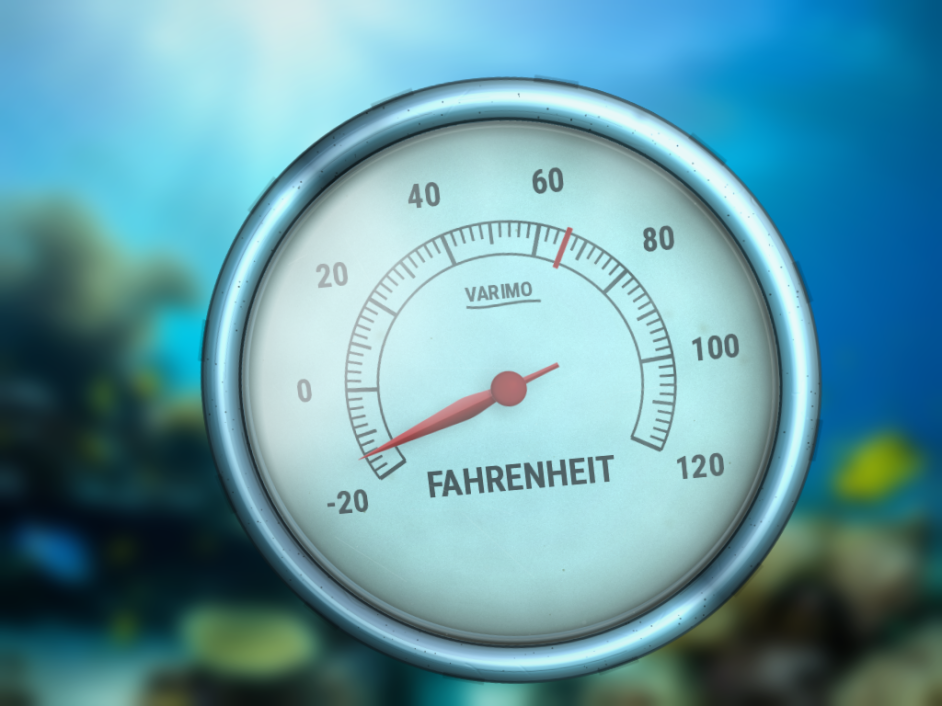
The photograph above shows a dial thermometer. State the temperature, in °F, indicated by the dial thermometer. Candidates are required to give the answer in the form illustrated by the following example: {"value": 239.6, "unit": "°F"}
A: {"value": -14, "unit": "°F"}
